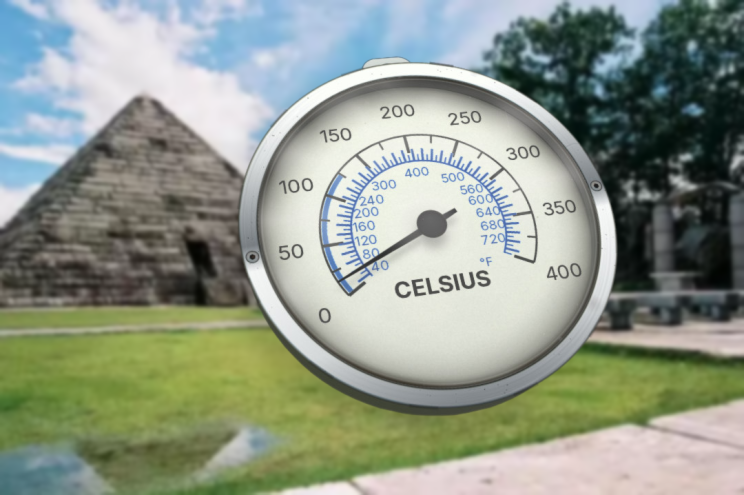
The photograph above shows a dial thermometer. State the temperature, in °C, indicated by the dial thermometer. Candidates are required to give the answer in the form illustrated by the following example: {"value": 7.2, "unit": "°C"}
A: {"value": 12.5, "unit": "°C"}
